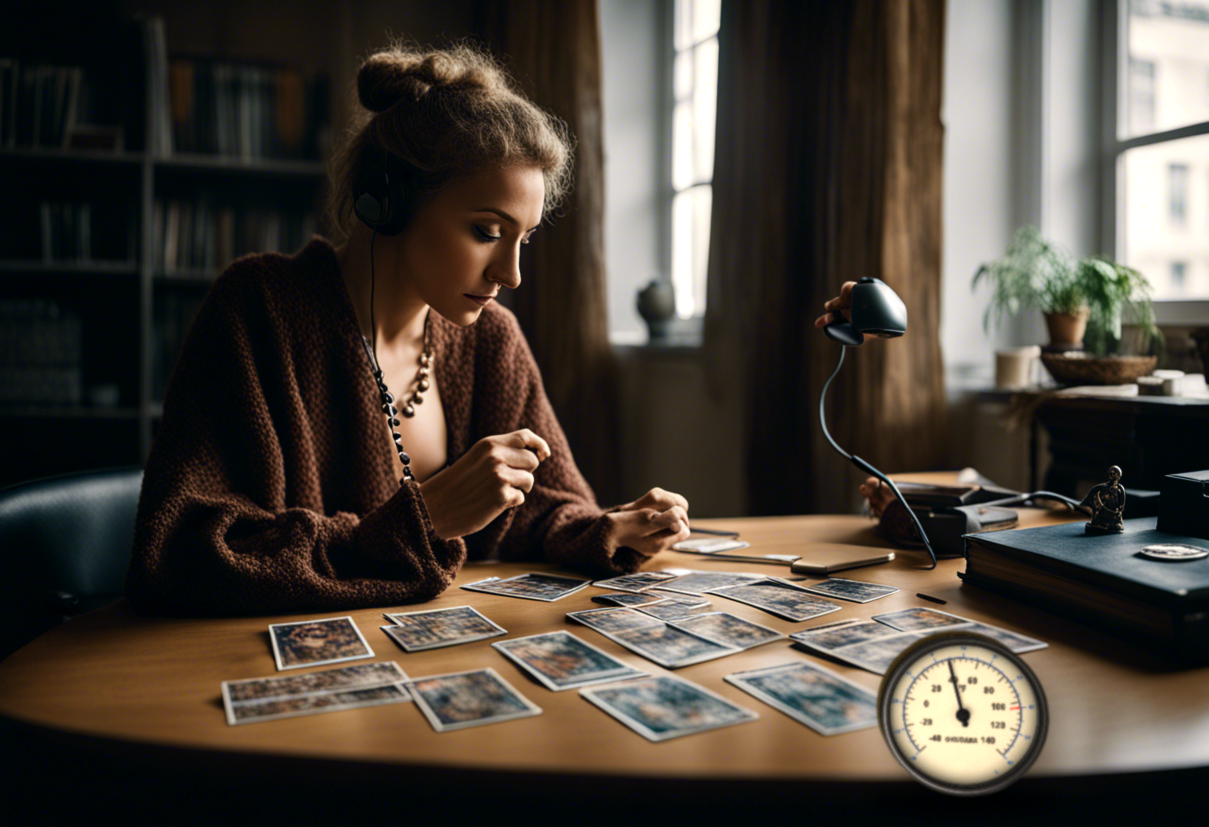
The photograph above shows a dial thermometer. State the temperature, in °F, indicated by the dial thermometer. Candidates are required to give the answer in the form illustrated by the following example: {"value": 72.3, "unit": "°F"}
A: {"value": 40, "unit": "°F"}
